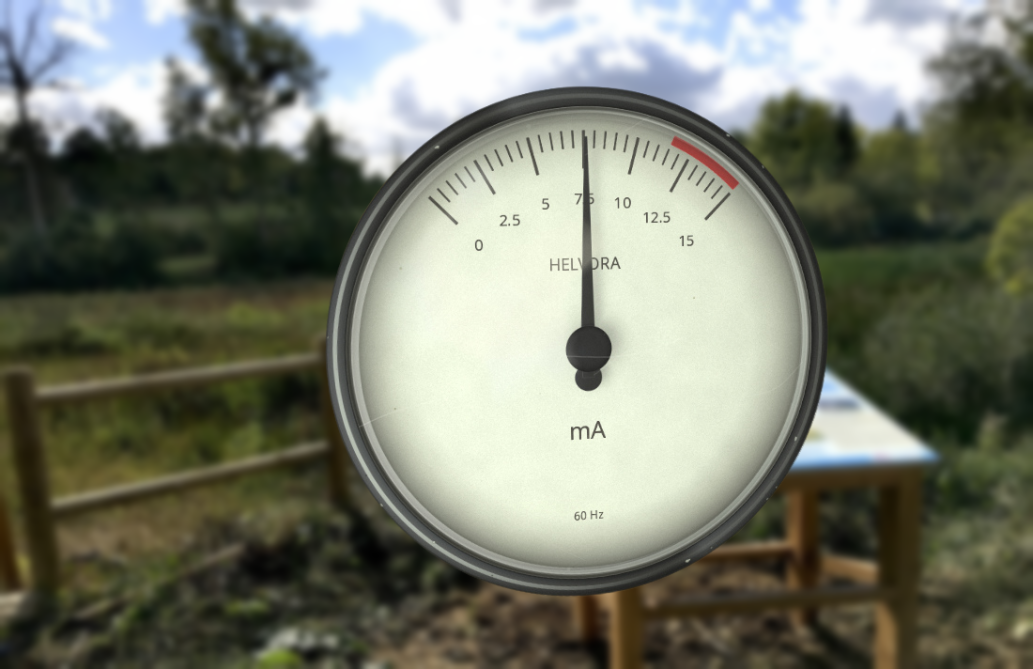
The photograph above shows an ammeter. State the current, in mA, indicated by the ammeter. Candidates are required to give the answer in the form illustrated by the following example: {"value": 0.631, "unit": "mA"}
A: {"value": 7.5, "unit": "mA"}
